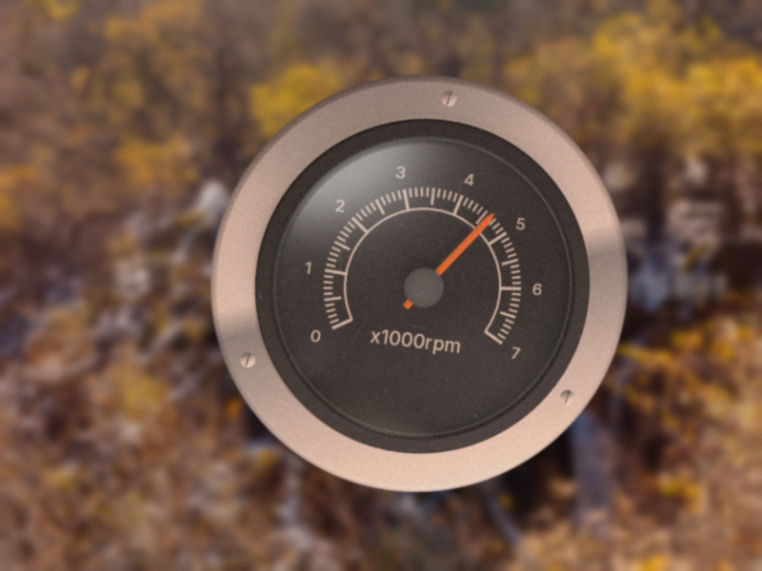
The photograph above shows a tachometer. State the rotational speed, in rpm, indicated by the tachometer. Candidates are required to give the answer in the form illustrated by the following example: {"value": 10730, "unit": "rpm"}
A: {"value": 4600, "unit": "rpm"}
